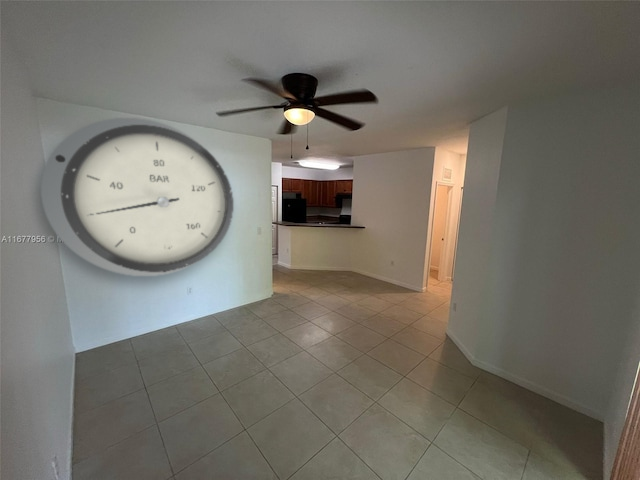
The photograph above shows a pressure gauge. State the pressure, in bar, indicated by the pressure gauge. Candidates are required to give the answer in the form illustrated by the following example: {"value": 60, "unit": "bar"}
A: {"value": 20, "unit": "bar"}
